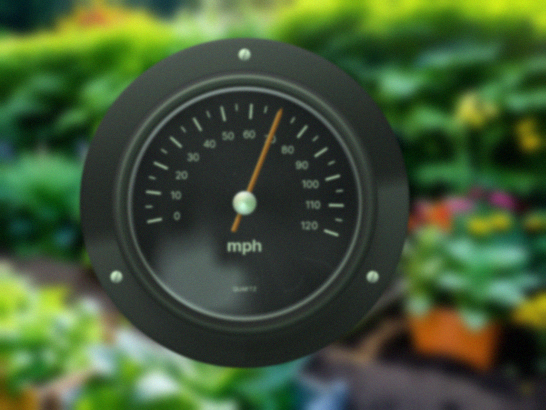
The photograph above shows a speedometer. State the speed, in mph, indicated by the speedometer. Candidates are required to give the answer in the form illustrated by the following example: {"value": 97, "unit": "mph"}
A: {"value": 70, "unit": "mph"}
